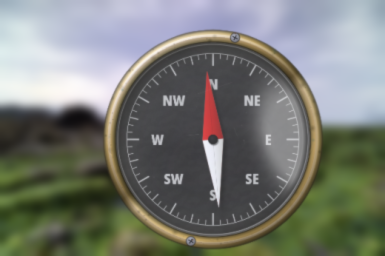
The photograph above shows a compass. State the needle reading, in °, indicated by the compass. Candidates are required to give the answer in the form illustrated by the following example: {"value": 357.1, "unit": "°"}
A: {"value": 355, "unit": "°"}
